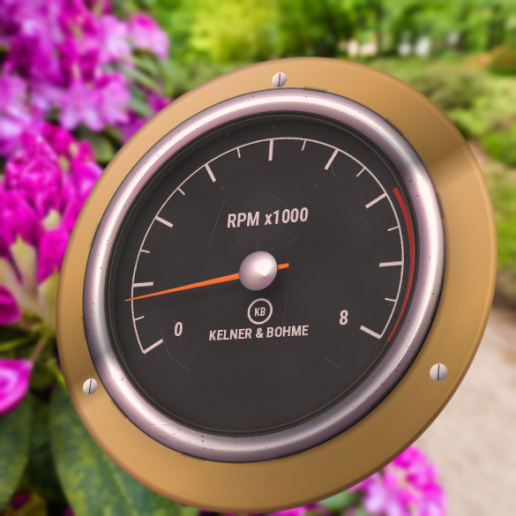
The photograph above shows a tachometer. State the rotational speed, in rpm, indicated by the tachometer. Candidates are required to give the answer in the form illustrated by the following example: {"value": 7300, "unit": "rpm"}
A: {"value": 750, "unit": "rpm"}
